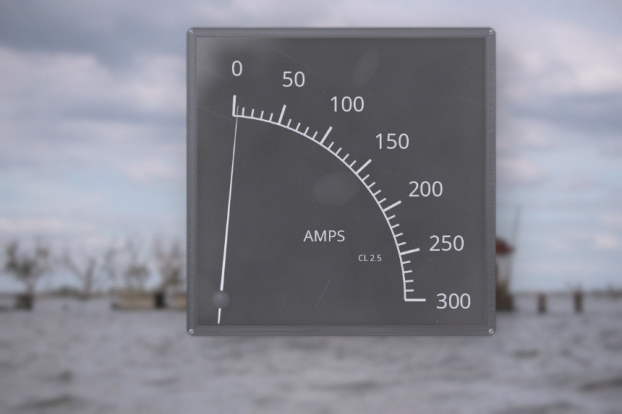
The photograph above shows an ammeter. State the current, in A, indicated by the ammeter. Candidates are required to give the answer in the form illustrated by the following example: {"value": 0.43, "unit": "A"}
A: {"value": 5, "unit": "A"}
